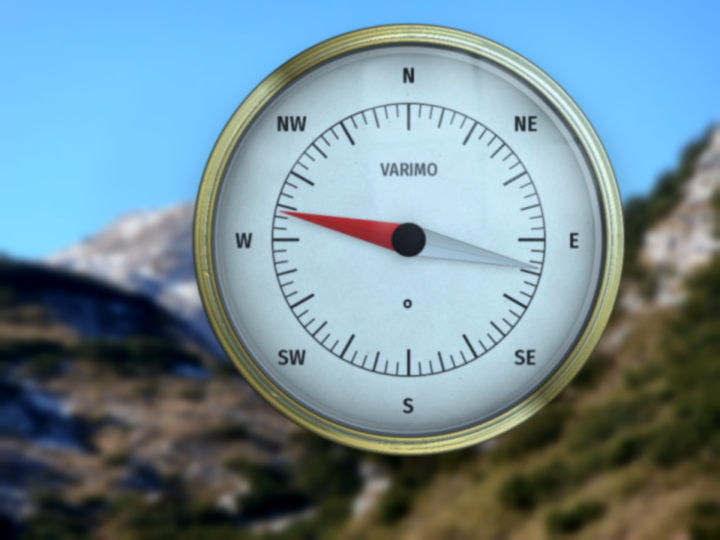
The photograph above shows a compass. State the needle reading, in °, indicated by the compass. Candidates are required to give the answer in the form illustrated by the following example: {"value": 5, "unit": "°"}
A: {"value": 282.5, "unit": "°"}
